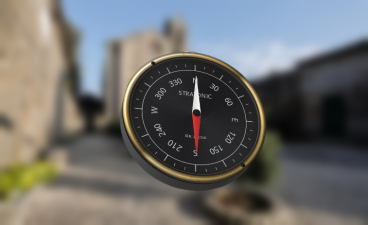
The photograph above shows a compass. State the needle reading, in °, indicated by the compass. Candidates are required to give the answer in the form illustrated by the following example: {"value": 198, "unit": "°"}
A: {"value": 180, "unit": "°"}
